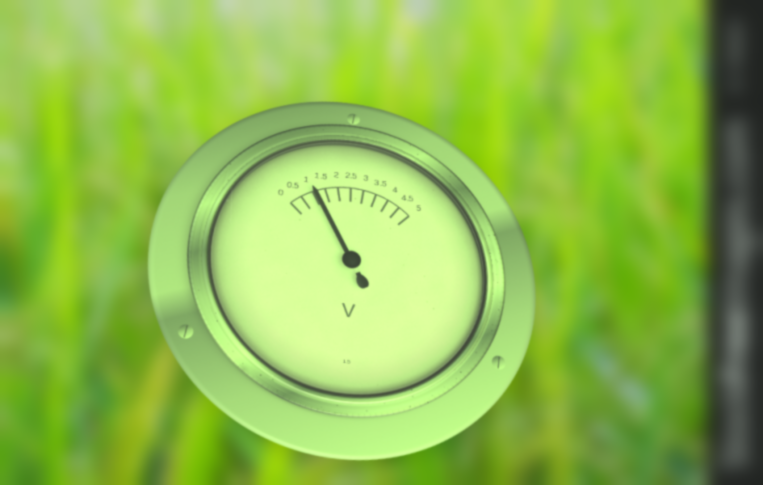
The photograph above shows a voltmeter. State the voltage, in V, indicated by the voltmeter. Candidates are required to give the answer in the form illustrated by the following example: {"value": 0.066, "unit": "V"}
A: {"value": 1, "unit": "V"}
